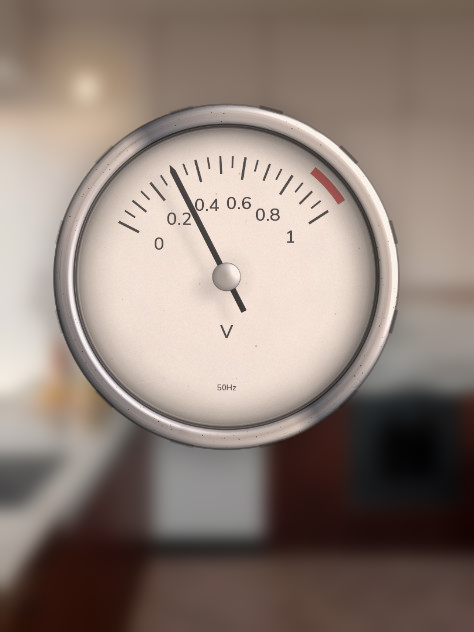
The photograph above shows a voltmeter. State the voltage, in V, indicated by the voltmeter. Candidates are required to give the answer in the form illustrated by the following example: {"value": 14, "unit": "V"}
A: {"value": 0.3, "unit": "V"}
